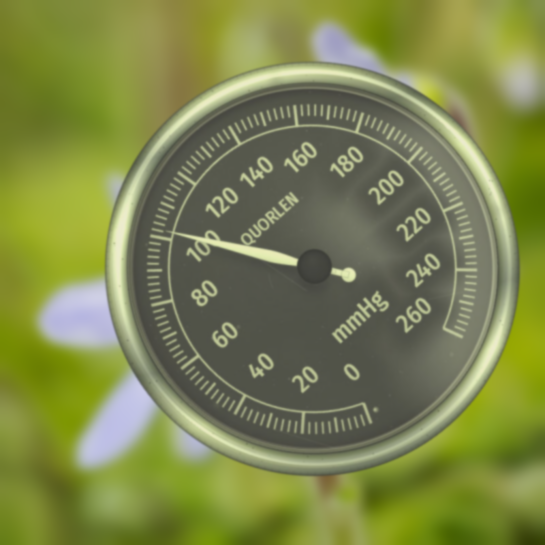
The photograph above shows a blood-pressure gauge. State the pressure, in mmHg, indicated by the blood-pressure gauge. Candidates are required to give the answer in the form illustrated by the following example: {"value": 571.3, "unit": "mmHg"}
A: {"value": 102, "unit": "mmHg"}
